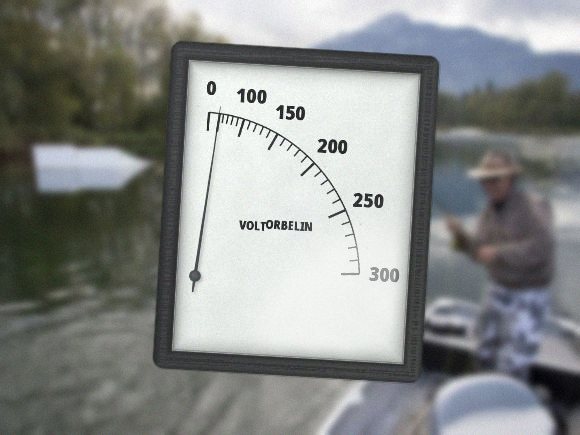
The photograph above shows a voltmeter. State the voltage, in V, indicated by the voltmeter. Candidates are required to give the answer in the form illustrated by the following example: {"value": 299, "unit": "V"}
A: {"value": 50, "unit": "V"}
